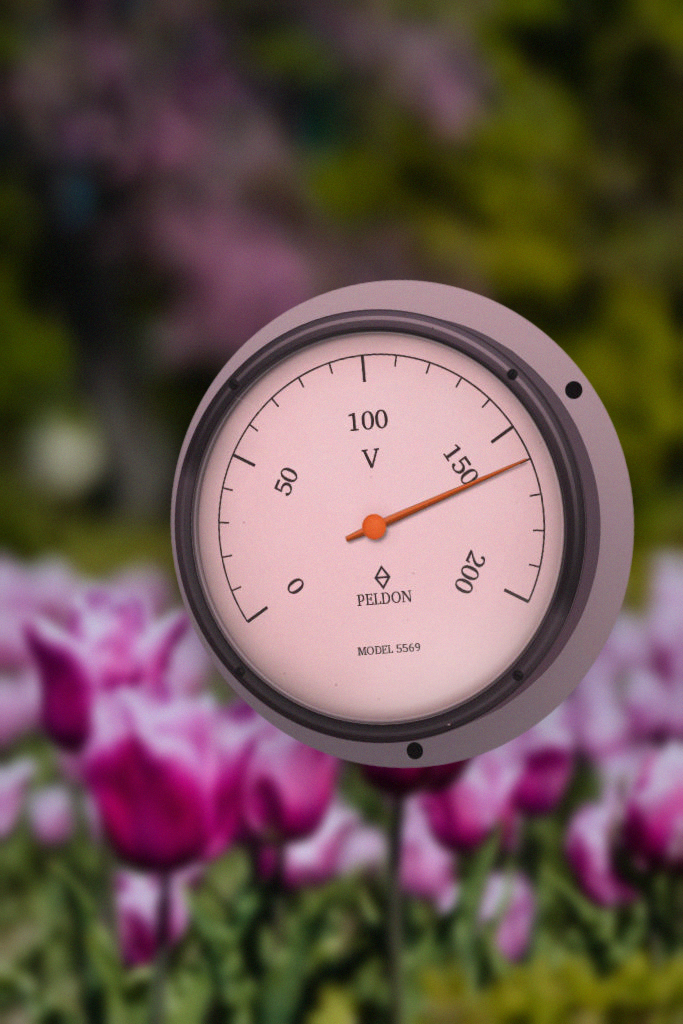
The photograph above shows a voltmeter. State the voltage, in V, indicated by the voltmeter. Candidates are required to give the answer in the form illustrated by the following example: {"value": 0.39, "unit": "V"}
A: {"value": 160, "unit": "V"}
